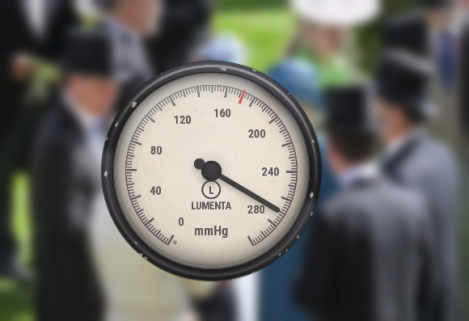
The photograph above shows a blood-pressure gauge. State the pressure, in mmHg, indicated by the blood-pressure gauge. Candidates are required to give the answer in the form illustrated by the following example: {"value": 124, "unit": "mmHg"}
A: {"value": 270, "unit": "mmHg"}
